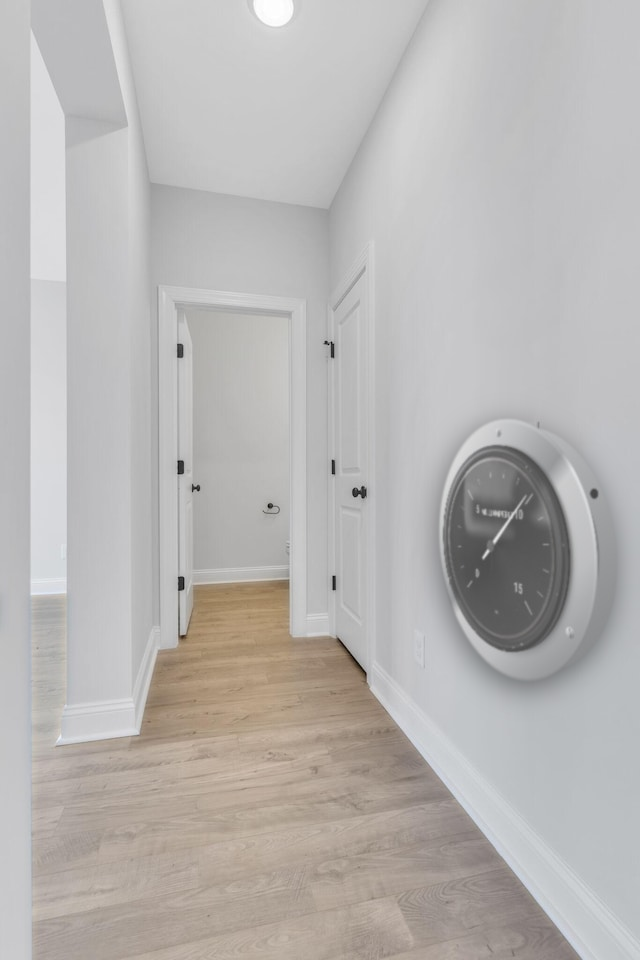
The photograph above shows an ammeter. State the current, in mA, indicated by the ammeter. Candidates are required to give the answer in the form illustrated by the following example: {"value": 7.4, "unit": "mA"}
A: {"value": 10, "unit": "mA"}
